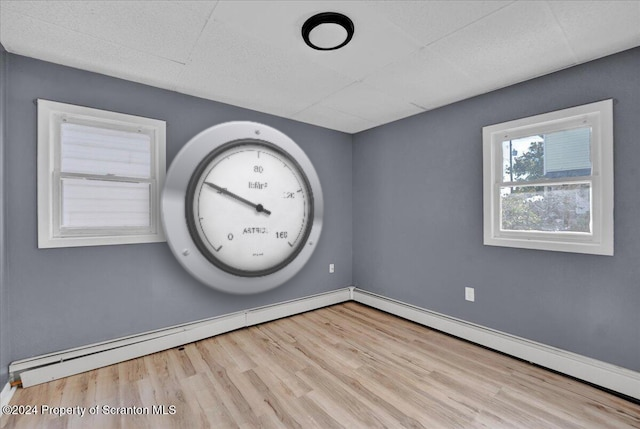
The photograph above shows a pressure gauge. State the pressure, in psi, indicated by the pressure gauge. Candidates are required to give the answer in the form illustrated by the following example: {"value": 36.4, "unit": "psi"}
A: {"value": 40, "unit": "psi"}
